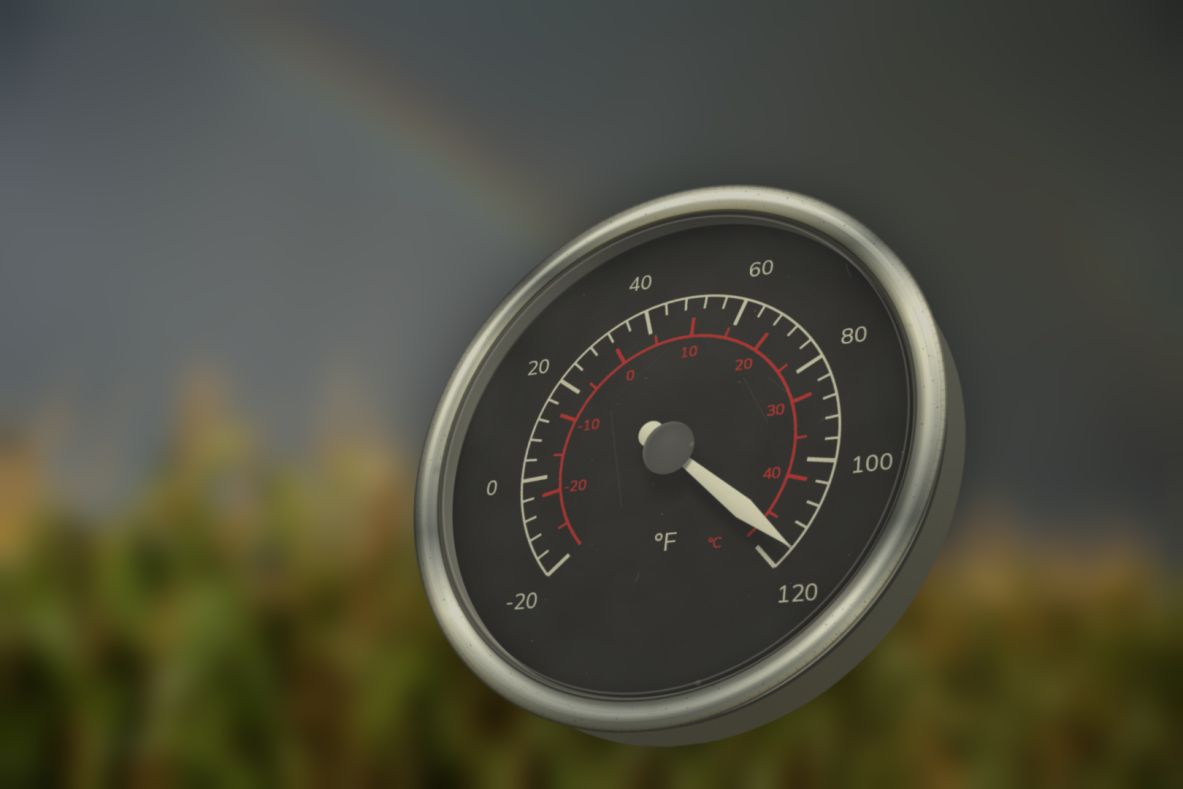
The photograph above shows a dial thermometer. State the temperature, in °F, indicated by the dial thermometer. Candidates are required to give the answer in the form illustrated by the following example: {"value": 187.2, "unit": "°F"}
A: {"value": 116, "unit": "°F"}
